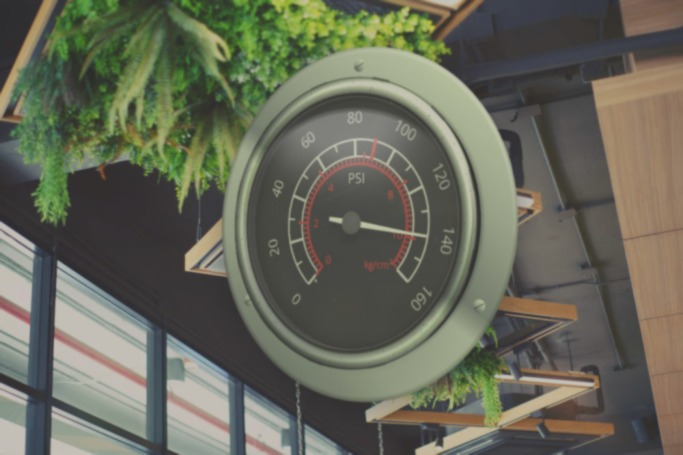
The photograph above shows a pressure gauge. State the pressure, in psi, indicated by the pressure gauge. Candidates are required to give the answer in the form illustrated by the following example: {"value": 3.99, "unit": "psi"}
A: {"value": 140, "unit": "psi"}
